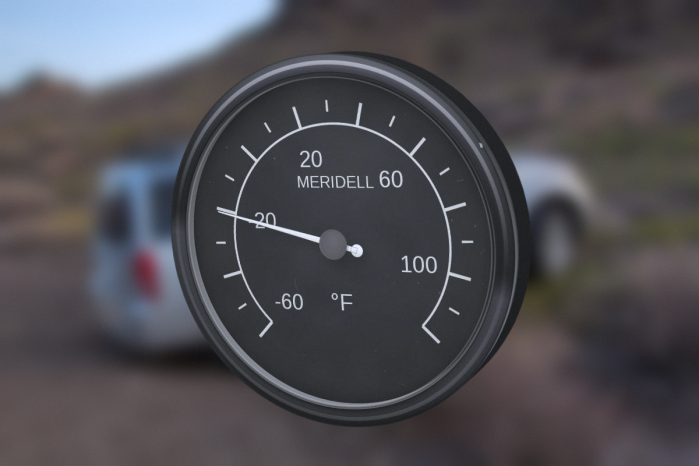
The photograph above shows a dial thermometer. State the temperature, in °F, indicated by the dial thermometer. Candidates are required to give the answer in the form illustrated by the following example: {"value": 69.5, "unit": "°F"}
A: {"value": -20, "unit": "°F"}
